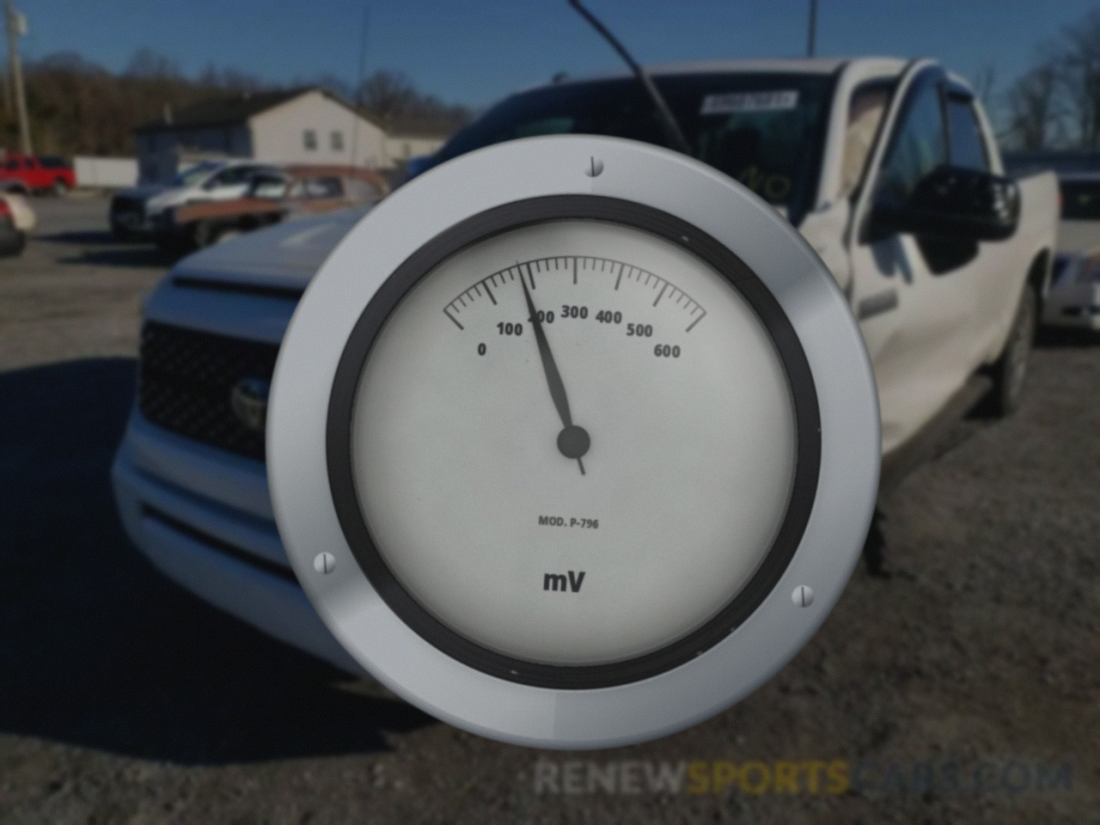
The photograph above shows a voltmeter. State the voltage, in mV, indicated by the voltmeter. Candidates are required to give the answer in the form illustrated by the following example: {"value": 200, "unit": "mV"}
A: {"value": 180, "unit": "mV"}
